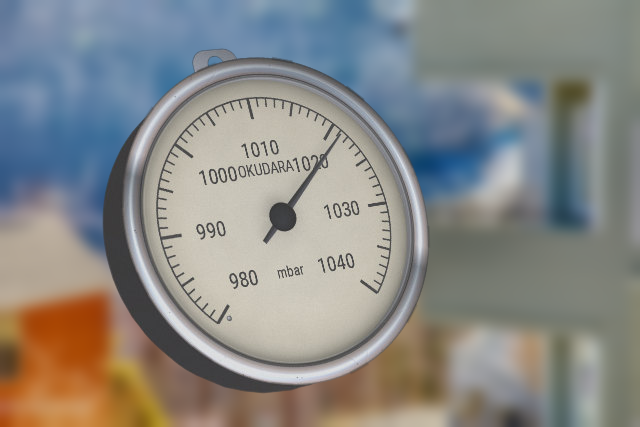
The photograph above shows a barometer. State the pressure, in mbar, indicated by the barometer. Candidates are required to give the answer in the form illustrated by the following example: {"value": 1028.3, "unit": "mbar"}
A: {"value": 1021, "unit": "mbar"}
